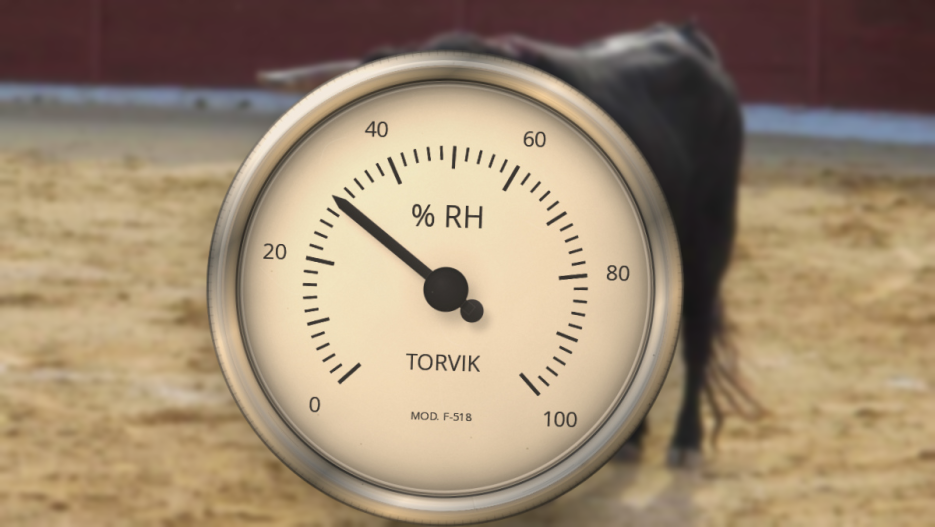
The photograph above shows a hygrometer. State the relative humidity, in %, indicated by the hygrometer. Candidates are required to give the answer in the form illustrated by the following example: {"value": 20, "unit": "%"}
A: {"value": 30, "unit": "%"}
